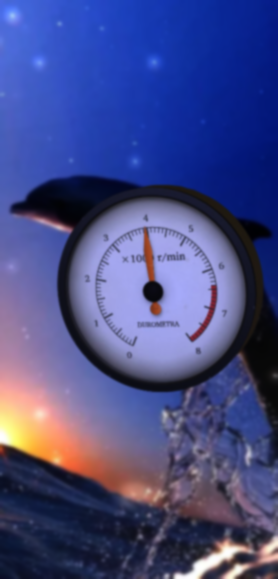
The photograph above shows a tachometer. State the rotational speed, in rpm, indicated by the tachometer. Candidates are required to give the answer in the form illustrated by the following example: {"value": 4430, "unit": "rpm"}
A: {"value": 4000, "unit": "rpm"}
